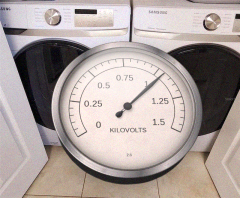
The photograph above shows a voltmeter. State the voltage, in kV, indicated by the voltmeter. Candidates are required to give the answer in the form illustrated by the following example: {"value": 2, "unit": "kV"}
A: {"value": 1.05, "unit": "kV"}
